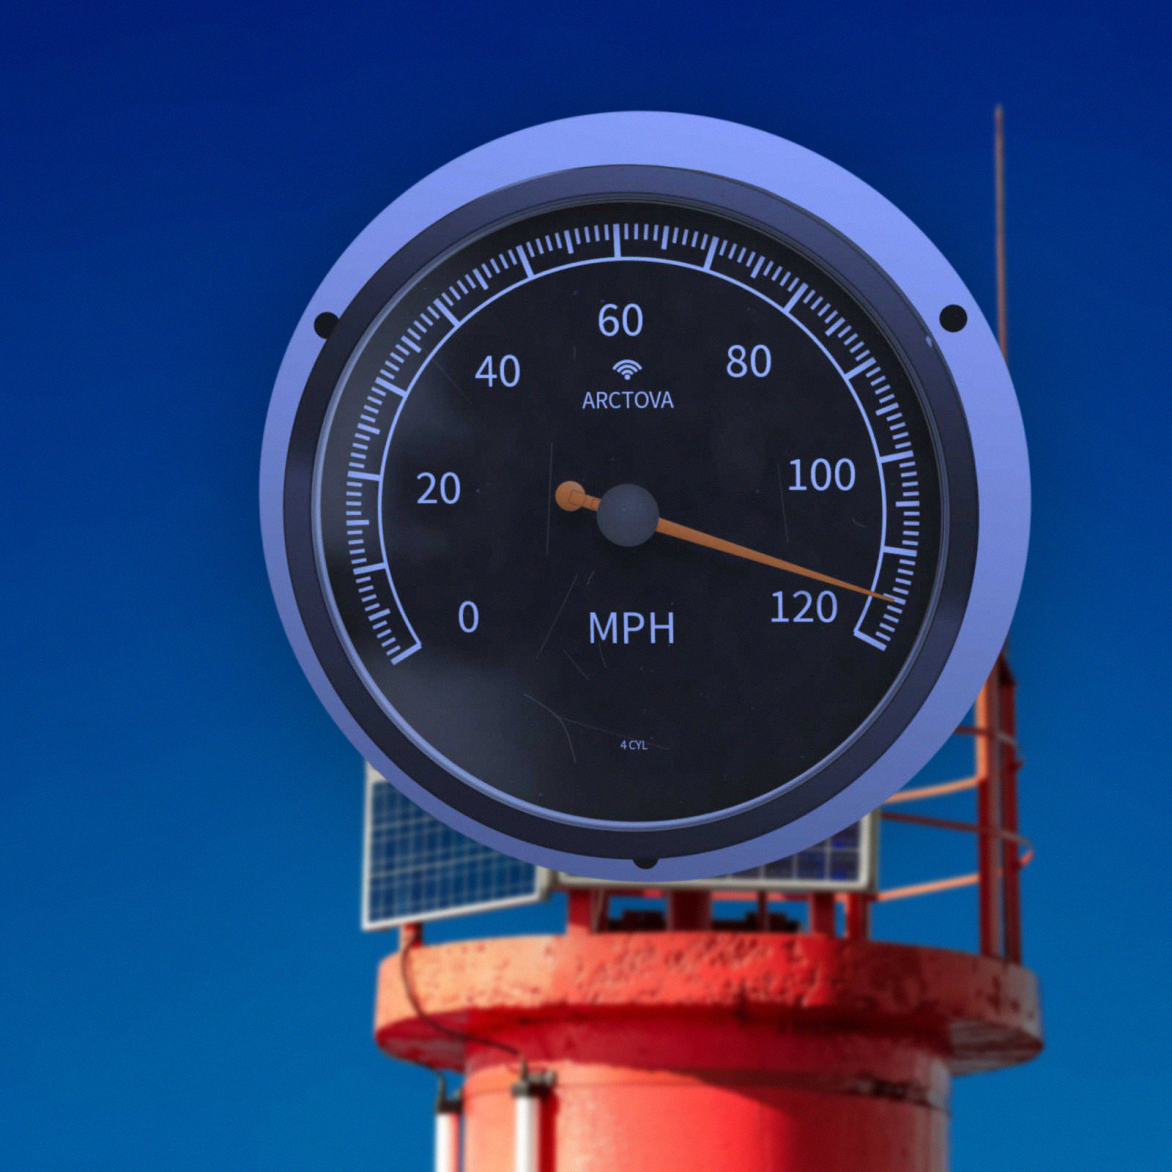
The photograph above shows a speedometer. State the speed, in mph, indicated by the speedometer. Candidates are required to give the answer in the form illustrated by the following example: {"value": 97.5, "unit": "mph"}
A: {"value": 115, "unit": "mph"}
